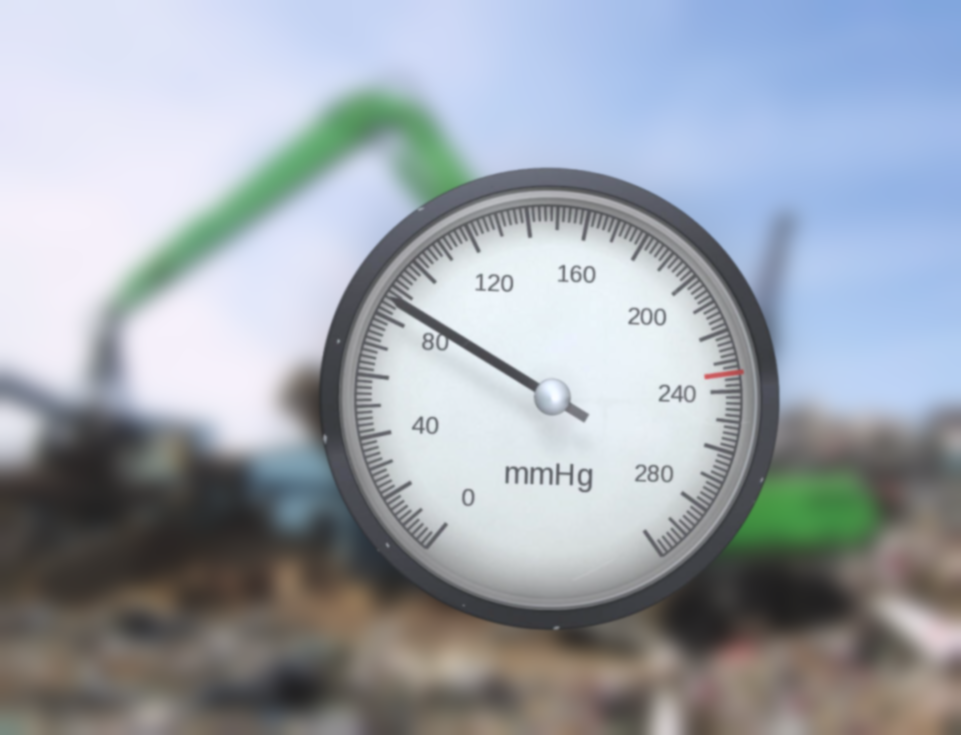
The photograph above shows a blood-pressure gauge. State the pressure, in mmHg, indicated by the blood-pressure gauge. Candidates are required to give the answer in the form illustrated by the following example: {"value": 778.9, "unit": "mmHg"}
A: {"value": 86, "unit": "mmHg"}
